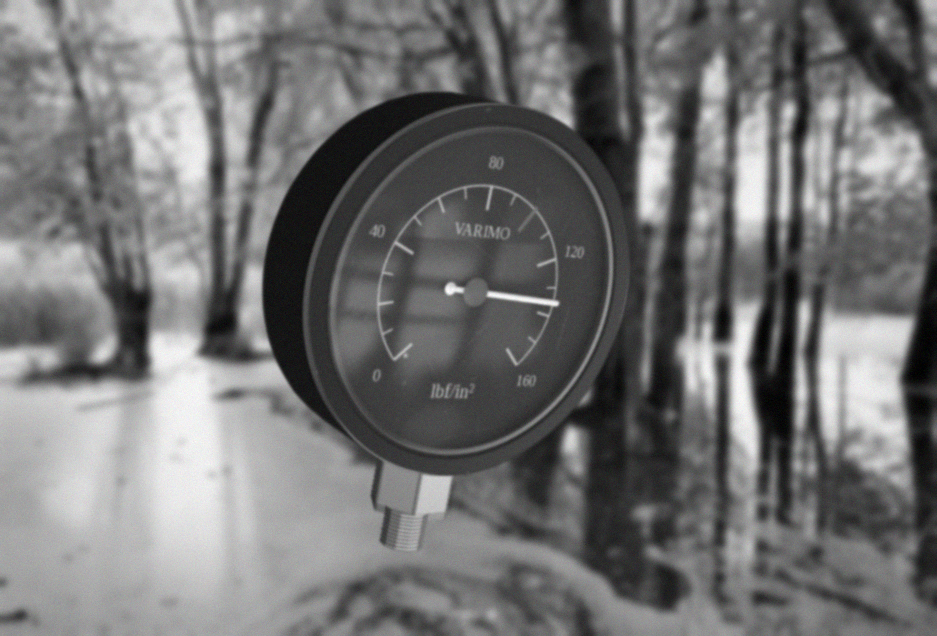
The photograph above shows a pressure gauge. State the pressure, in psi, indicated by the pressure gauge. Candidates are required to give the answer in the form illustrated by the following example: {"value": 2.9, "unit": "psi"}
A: {"value": 135, "unit": "psi"}
